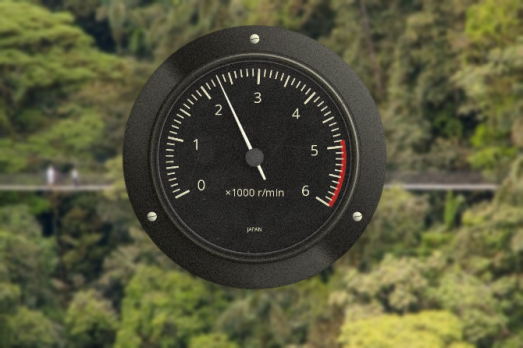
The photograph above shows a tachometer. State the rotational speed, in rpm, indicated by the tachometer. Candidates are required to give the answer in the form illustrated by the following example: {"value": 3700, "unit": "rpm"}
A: {"value": 2300, "unit": "rpm"}
